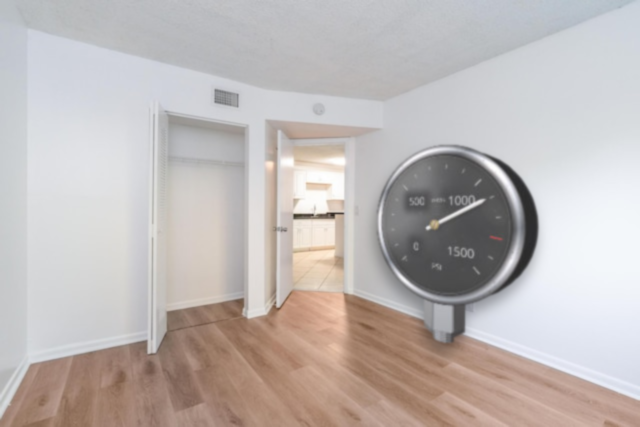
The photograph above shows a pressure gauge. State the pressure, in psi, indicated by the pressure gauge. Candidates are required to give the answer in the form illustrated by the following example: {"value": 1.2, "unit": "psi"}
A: {"value": 1100, "unit": "psi"}
